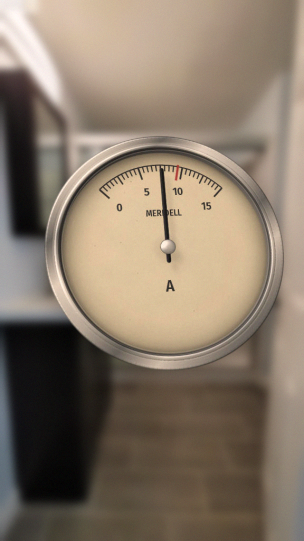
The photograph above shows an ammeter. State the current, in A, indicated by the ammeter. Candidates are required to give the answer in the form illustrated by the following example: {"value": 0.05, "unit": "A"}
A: {"value": 7.5, "unit": "A"}
